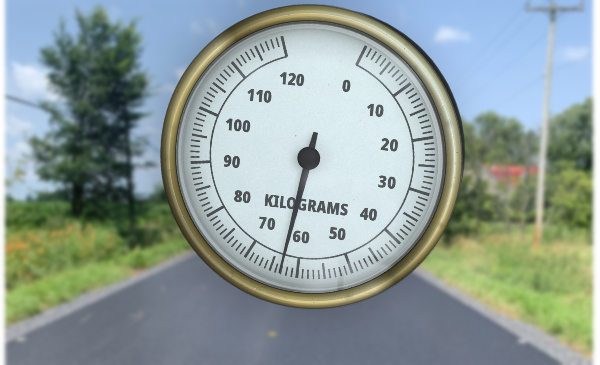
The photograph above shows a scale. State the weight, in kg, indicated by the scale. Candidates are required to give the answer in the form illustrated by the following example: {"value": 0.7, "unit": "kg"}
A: {"value": 63, "unit": "kg"}
